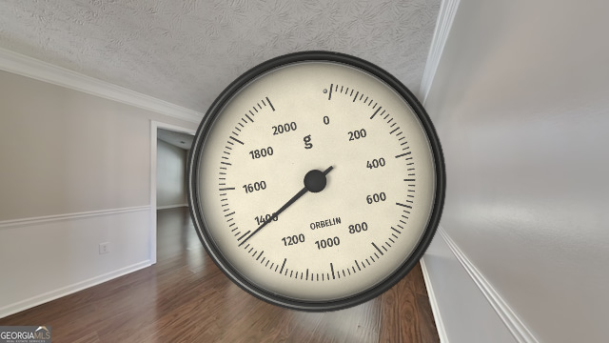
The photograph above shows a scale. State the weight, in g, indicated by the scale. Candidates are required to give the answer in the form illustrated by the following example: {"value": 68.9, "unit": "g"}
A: {"value": 1380, "unit": "g"}
